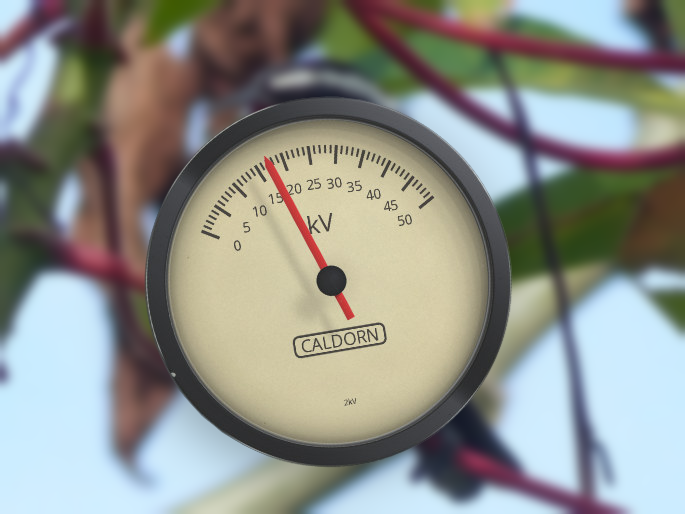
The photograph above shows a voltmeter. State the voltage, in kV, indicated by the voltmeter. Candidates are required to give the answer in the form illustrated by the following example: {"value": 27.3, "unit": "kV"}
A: {"value": 17, "unit": "kV"}
